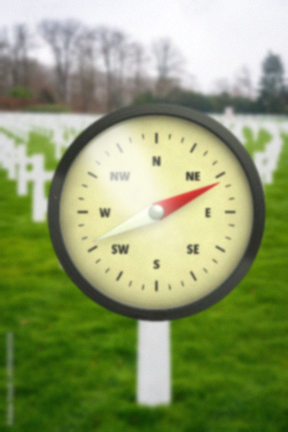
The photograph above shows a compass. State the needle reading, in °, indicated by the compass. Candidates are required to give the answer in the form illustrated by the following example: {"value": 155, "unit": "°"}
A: {"value": 65, "unit": "°"}
